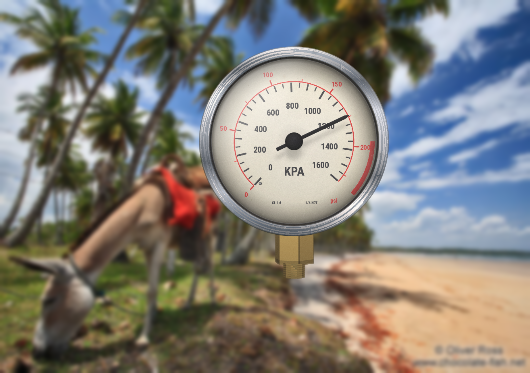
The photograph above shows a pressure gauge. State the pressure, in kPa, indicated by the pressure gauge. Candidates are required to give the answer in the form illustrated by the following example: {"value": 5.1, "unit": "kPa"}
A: {"value": 1200, "unit": "kPa"}
